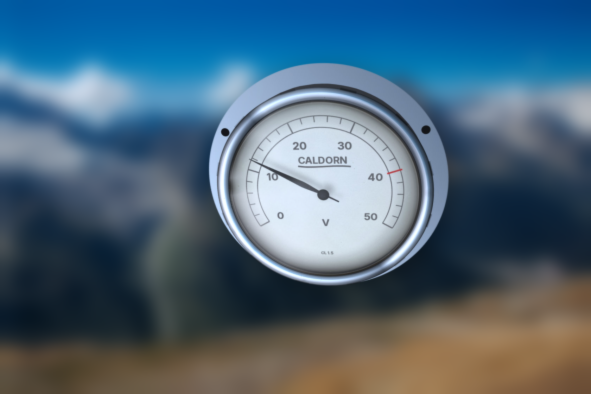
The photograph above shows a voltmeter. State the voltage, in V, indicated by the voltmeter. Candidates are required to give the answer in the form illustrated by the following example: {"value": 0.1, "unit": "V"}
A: {"value": 12, "unit": "V"}
